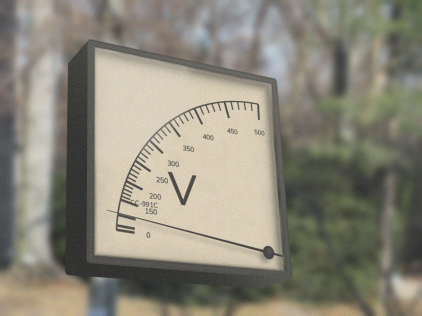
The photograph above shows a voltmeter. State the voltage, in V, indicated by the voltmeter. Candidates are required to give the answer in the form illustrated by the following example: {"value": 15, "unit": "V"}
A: {"value": 100, "unit": "V"}
